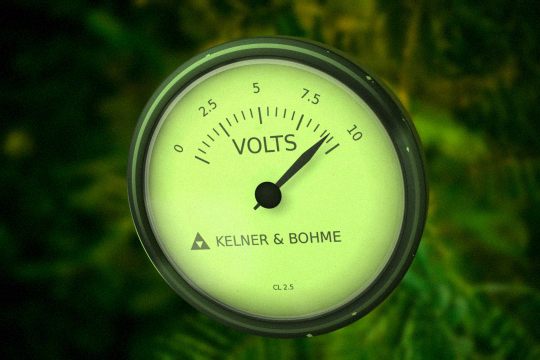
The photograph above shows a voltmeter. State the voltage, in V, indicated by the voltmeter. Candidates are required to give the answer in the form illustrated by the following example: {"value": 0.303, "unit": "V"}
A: {"value": 9.25, "unit": "V"}
